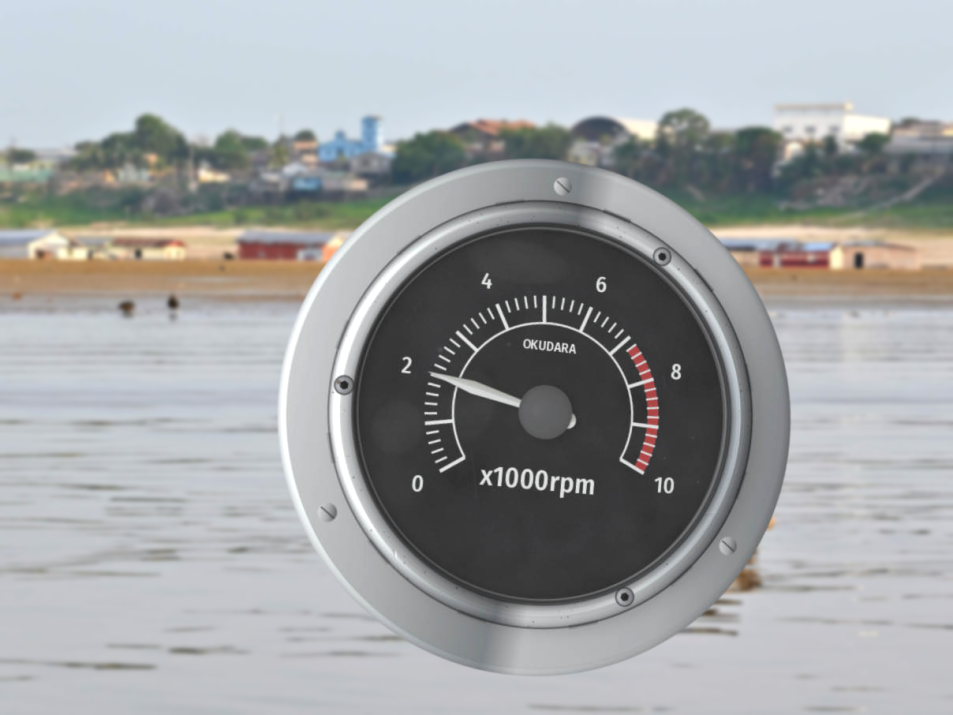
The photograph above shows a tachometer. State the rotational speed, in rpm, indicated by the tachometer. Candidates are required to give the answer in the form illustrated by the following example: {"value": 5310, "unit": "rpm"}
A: {"value": 2000, "unit": "rpm"}
